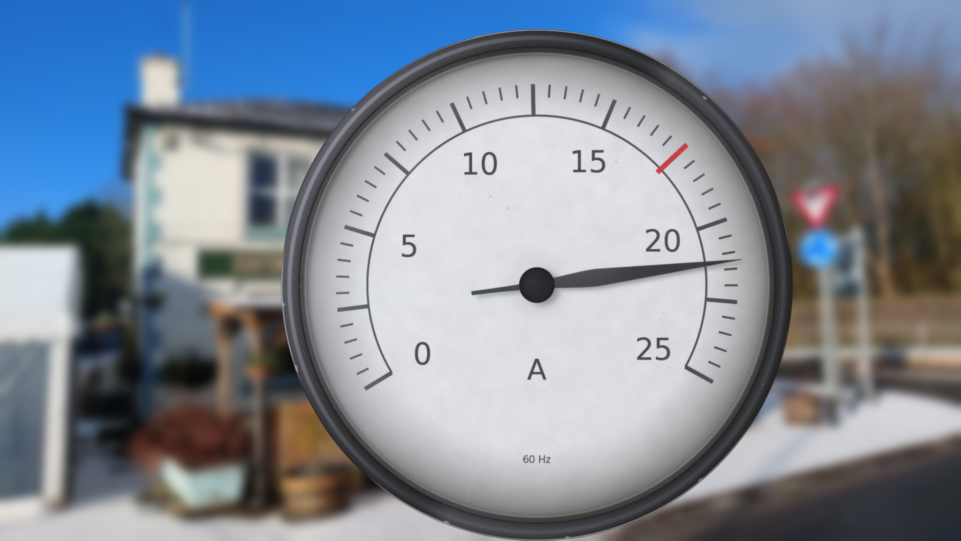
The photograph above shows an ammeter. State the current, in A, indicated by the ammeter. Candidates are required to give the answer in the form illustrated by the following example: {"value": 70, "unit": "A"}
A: {"value": 21.25, "unit": "A"}
